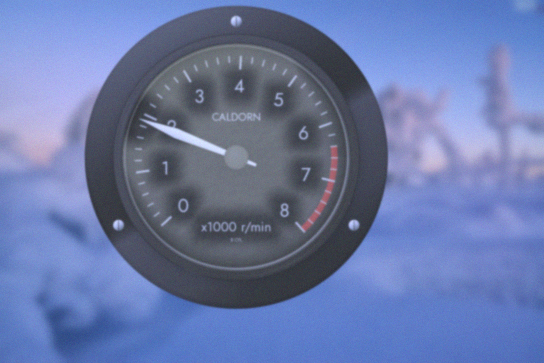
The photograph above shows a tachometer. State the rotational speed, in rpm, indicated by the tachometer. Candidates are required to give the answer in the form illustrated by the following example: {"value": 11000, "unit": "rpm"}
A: {"value": 1900, "unit": "rpm"}
